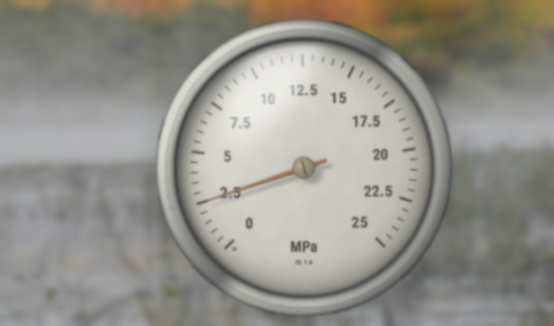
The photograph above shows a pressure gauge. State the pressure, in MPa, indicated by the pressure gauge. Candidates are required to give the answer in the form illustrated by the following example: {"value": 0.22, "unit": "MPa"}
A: {"value": 2.5, "unit": "MPa"}
